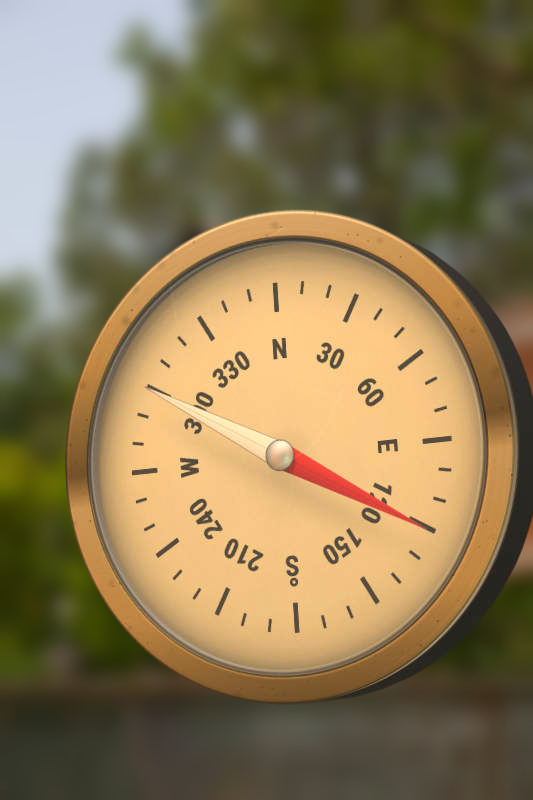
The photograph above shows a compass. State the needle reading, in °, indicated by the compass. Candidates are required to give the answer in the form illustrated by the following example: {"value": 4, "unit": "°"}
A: {"value": 120, "unit": "°"}
